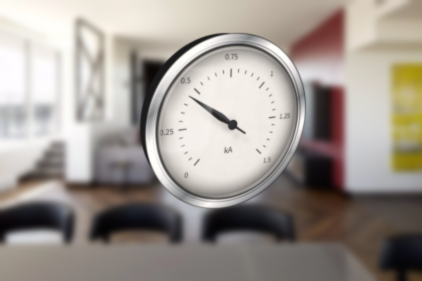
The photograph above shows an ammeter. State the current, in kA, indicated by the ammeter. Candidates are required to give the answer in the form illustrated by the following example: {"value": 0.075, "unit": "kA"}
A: {"value": 0.45, "unit": "kA"}
